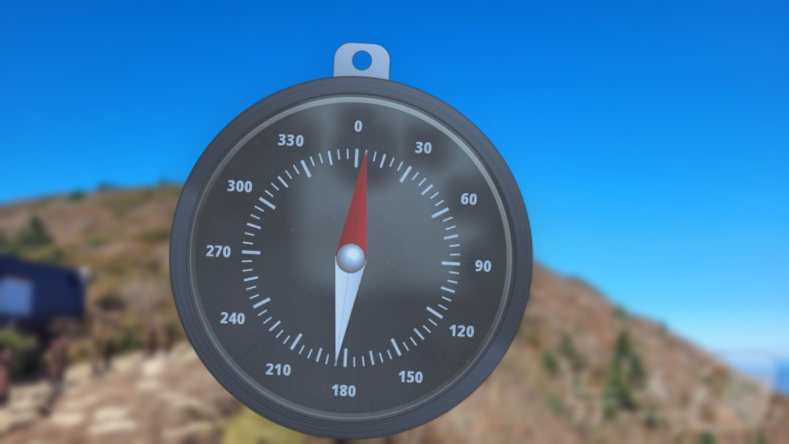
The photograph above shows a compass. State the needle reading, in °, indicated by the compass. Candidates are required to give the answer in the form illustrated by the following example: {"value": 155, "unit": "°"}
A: {"value": 5, "unit": "°"}
